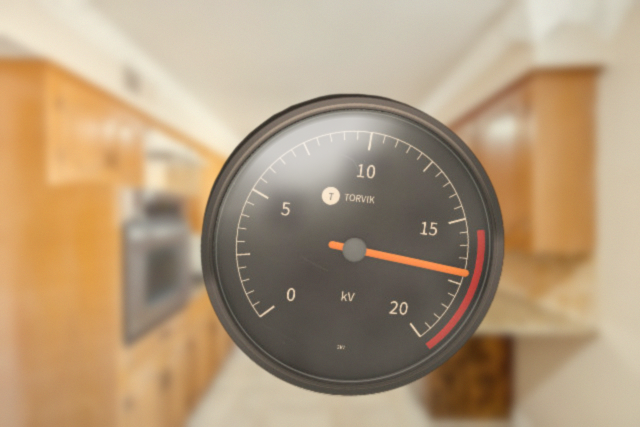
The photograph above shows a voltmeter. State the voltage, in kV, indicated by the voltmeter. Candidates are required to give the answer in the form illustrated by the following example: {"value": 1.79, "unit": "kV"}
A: {"value": 17, "unit": "kV"}
